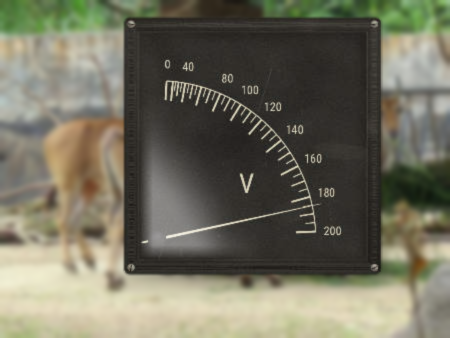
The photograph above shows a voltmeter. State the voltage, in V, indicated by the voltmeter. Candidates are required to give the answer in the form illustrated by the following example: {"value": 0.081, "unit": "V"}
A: {"value": 185, "unit": "V"}
